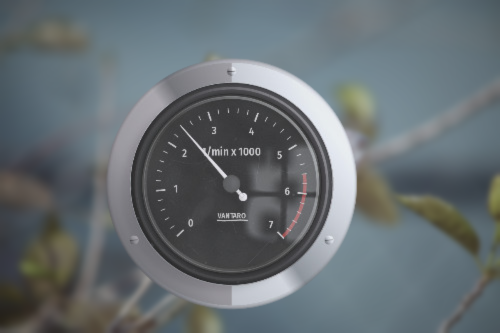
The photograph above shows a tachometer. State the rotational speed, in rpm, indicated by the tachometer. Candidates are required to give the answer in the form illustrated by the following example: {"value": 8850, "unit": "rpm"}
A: {"value": 2400, "unit": "rpm"}
